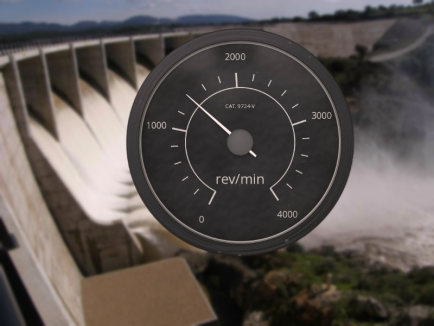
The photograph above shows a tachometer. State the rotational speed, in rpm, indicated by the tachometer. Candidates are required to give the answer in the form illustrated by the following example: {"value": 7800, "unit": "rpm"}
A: {"value": 1400, "unit": "rpm"}
